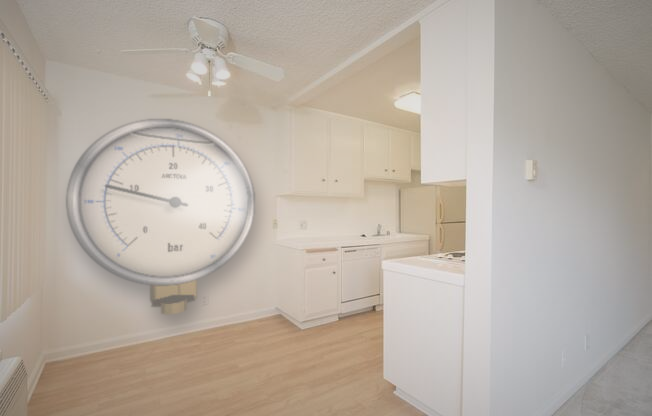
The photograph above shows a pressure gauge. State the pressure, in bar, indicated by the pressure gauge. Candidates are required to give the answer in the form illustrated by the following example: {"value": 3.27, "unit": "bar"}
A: {"value": 9, "unit": "bar"}
